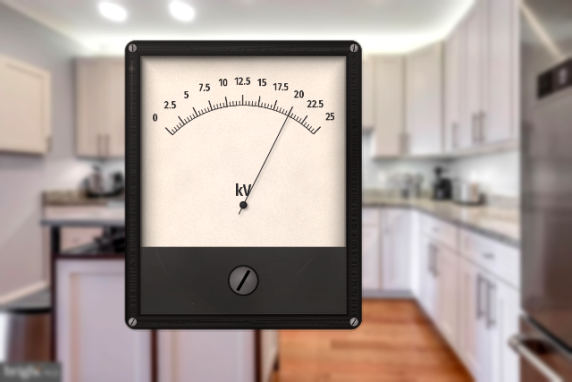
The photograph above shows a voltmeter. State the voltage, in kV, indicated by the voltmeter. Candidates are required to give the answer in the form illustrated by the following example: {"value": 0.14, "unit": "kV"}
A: {"value": 20, "unit": "kV"}
